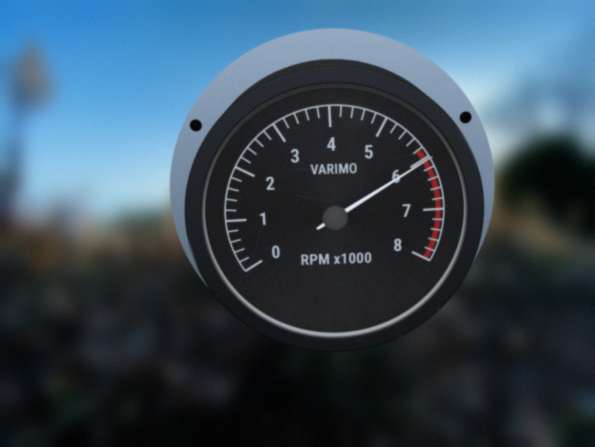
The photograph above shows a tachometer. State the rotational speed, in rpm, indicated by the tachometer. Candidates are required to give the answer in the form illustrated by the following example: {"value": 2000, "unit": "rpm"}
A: {"value": 6000, "unit": "rpm"}
